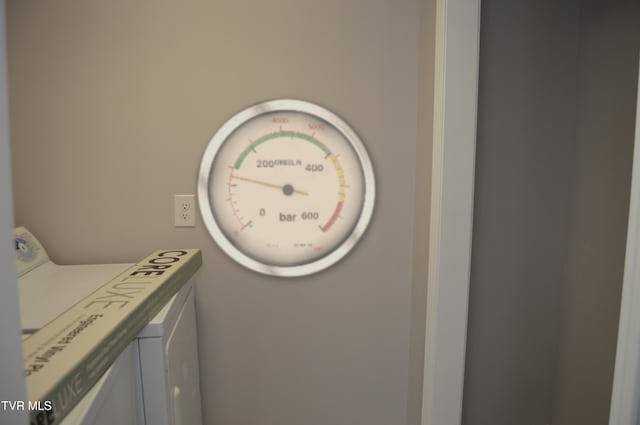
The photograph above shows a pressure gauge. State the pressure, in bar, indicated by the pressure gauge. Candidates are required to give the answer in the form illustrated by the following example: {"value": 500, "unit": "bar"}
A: {"value": 120, "unit": "bar"}
